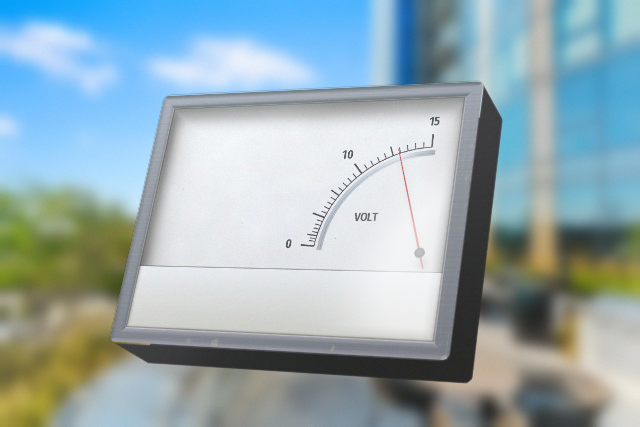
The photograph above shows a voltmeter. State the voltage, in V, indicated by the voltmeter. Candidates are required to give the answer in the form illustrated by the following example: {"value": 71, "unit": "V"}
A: {"value": 13, "unit": "V"}
